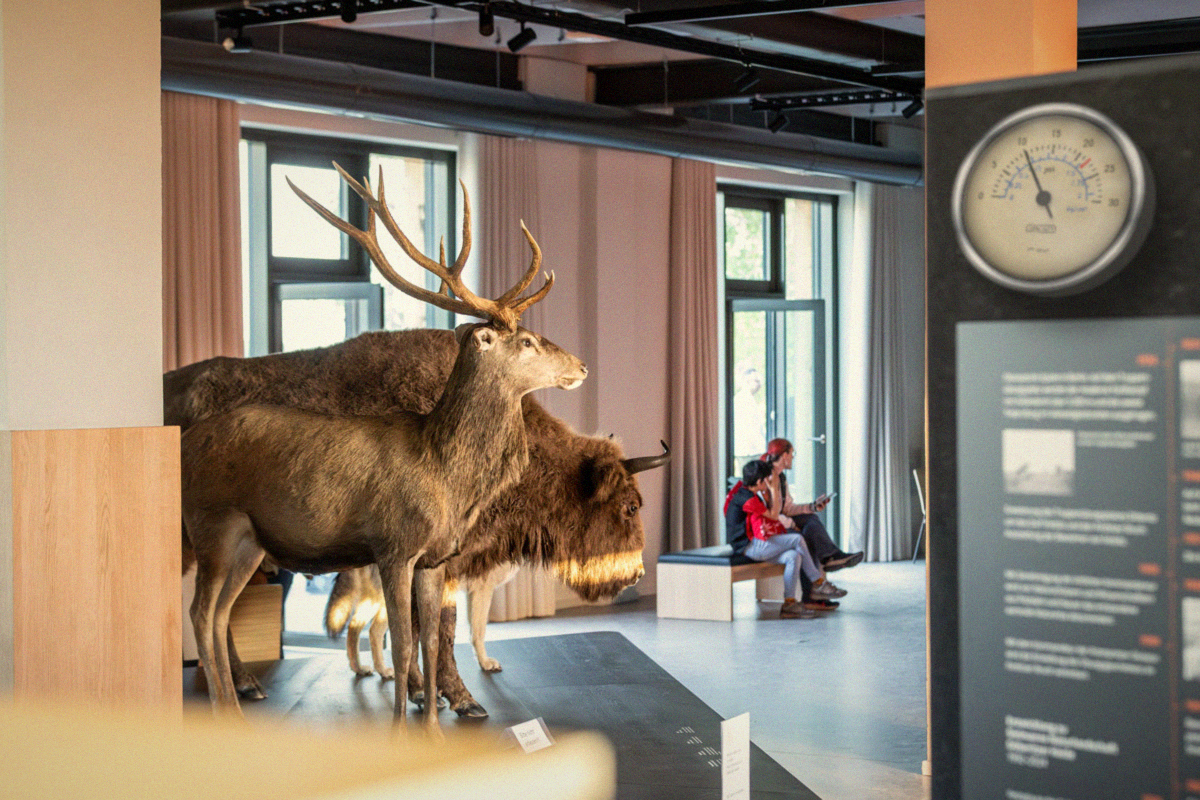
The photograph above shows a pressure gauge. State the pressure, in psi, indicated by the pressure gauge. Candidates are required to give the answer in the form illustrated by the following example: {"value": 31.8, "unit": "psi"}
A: {"value": 10, "unit": "psi"}
